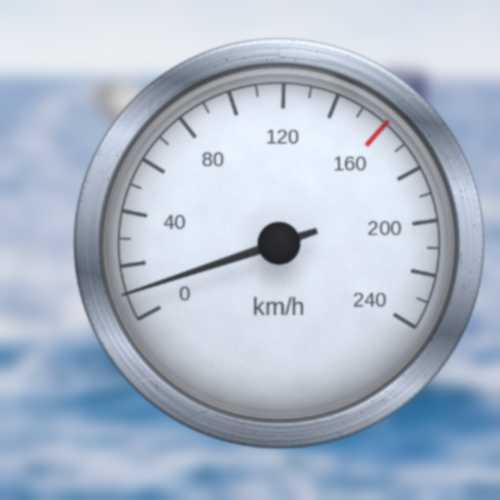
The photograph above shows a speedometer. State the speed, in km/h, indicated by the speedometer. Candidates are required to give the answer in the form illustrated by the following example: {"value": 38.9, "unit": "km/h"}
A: {"value": 10, "unit": "km/h"}
